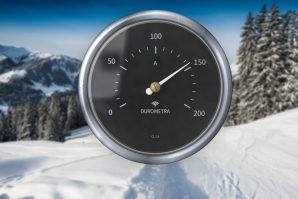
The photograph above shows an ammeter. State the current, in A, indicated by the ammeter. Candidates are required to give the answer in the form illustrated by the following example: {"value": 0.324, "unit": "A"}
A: {"value": 145, "unit": "A"}
